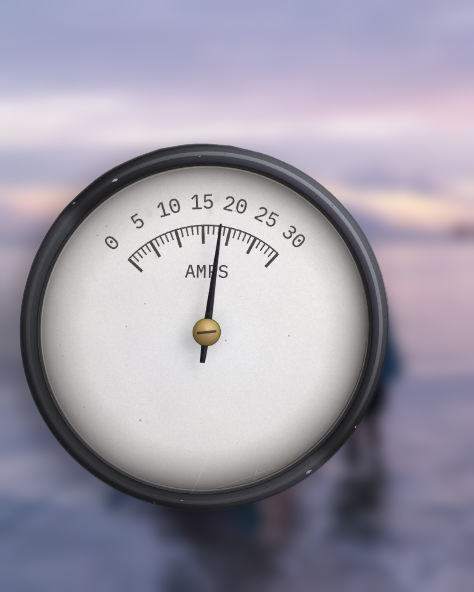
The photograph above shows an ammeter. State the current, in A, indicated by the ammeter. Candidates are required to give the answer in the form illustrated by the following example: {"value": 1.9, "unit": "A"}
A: {"value": 18, "unit": "A"}
